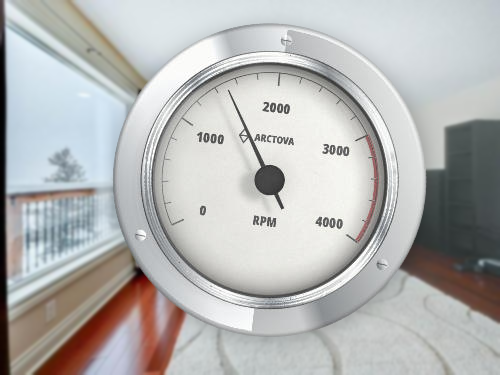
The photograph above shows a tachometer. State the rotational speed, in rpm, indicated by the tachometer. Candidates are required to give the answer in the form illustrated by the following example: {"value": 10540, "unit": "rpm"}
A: {"value": 1500, "unit": "rpm"}
